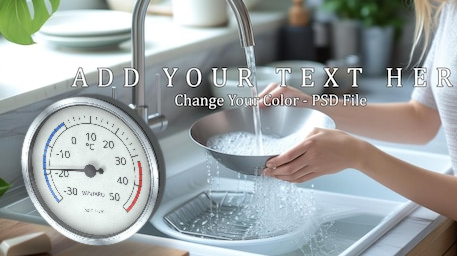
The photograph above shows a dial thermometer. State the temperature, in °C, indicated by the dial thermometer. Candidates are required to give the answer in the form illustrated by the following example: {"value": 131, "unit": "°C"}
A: {"value": -18, "unit": "°C"}
